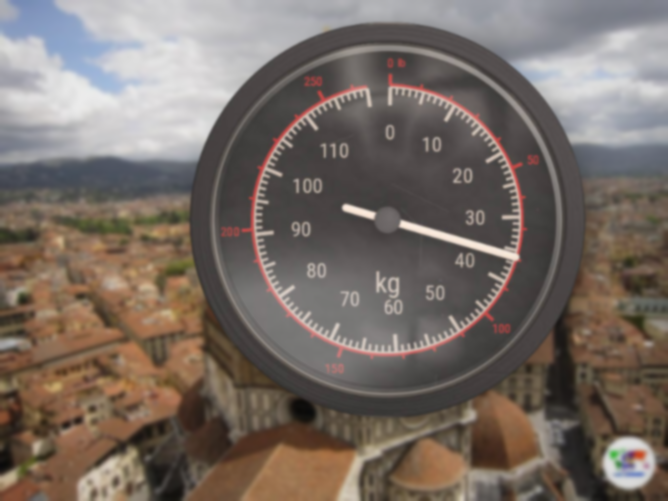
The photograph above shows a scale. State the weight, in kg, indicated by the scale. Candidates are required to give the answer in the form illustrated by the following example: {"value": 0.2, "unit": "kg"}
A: {"value": 36, "unit": "kg"}
